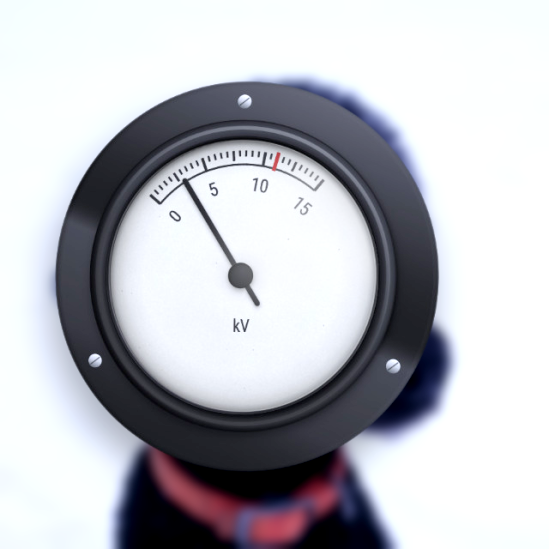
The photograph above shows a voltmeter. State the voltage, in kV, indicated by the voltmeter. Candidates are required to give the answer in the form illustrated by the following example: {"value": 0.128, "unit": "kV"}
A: {"value": 3, "unit": "kV"}
